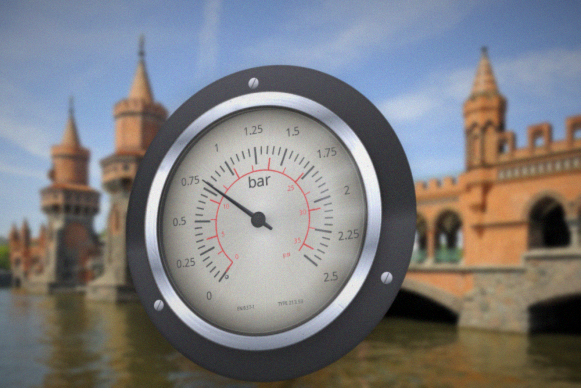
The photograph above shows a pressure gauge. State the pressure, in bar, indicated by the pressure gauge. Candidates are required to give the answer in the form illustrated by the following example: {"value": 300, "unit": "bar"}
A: {"value": 0.8, "unit": "bar"}
